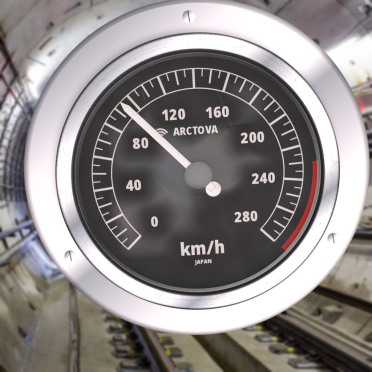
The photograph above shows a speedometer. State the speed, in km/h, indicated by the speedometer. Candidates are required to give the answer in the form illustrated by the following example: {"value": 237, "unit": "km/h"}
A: {"value": 95, "unit": "km/h"}
